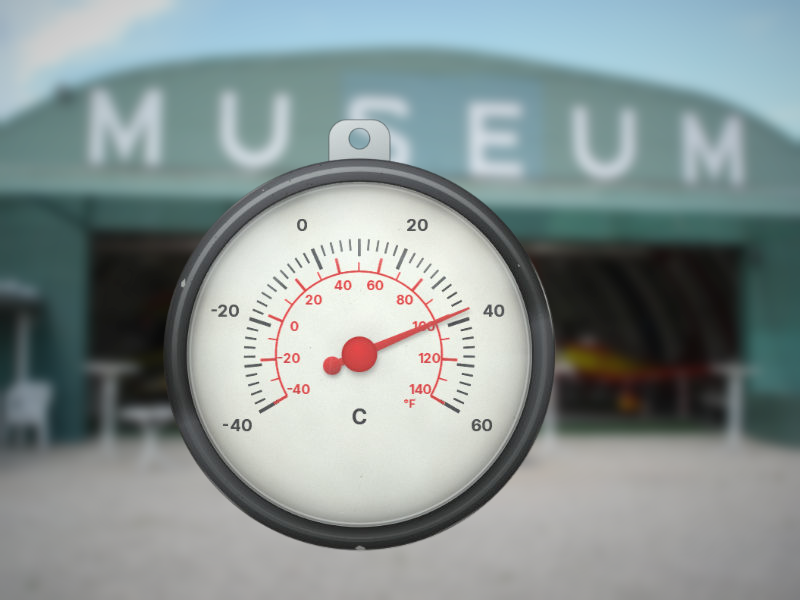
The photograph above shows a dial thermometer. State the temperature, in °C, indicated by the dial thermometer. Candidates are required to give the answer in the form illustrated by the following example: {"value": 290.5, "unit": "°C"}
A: {"value": 38, "unit": "°C"}
